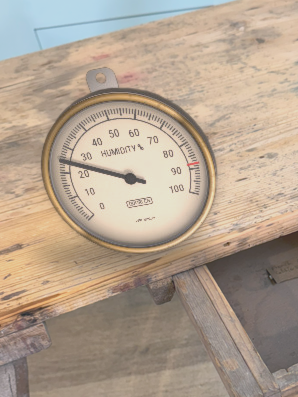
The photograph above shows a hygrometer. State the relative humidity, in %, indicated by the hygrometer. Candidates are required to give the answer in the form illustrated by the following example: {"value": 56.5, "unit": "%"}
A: {"value": 25, "unit": "%"}
